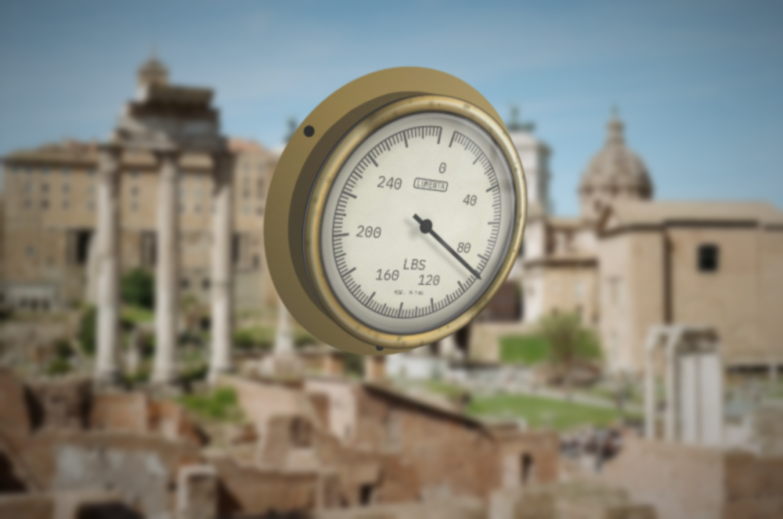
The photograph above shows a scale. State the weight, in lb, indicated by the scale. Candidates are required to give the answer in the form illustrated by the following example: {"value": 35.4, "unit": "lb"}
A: {"value": 90, "unit": "lb"}
